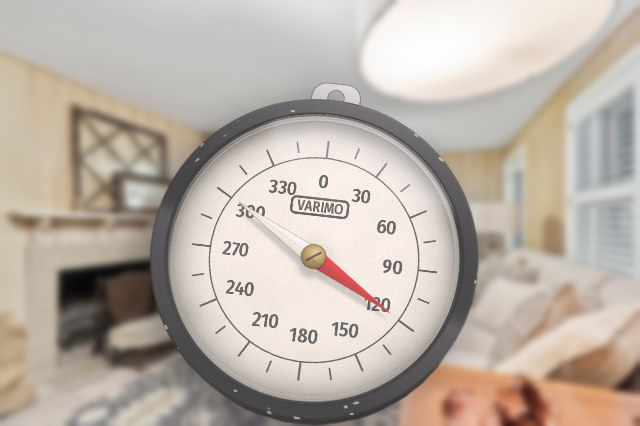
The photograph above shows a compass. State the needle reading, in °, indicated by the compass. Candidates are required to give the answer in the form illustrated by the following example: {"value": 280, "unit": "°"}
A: {"value": 120, "unit": "°"}
